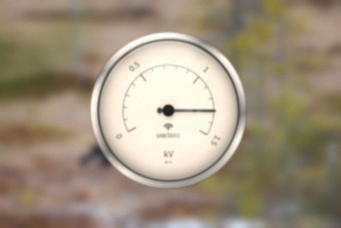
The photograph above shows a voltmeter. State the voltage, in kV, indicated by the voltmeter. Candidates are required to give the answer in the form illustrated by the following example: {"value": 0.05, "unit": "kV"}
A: {"value": 1.3, "unit": "kV"}
